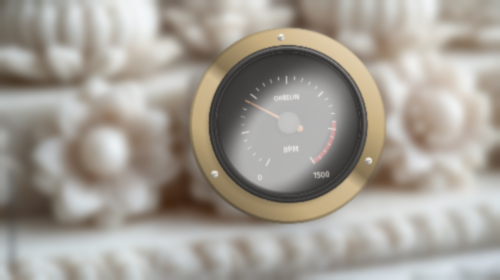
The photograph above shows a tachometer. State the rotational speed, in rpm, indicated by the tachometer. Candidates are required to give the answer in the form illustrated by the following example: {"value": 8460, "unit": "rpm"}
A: {"value": 450, "unit": "rpm"}
